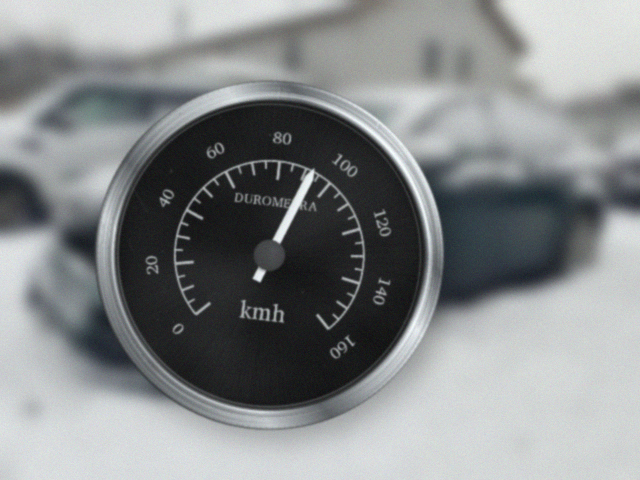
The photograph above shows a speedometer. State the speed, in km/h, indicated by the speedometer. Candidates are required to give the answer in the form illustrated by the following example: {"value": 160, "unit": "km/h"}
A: {"value": 92.5, "unit": "km/h"}
